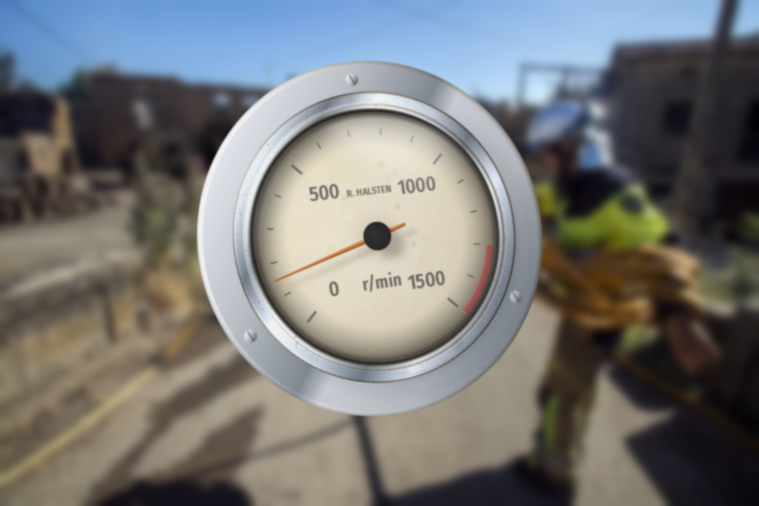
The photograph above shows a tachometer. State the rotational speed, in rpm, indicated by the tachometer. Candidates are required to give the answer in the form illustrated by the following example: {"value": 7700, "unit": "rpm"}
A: {"value": 150, "unit": "rpm"}
